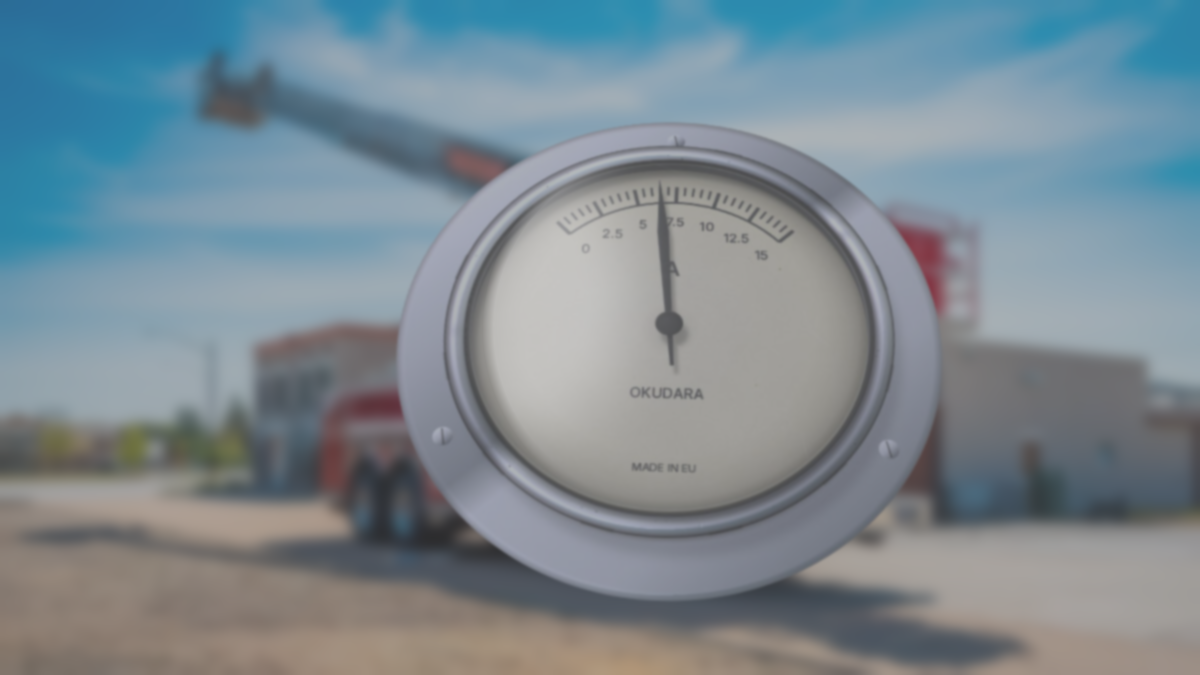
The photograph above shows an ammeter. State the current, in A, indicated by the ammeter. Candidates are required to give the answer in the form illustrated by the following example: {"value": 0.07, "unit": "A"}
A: {"value": 6.5, "unit": "A"}
